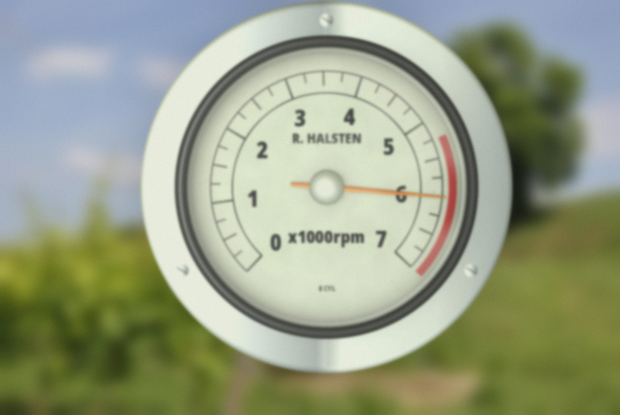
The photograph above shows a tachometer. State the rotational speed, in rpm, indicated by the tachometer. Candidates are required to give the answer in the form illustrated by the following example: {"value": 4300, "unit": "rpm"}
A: {"value": 6000, "unit": "rpm"}
